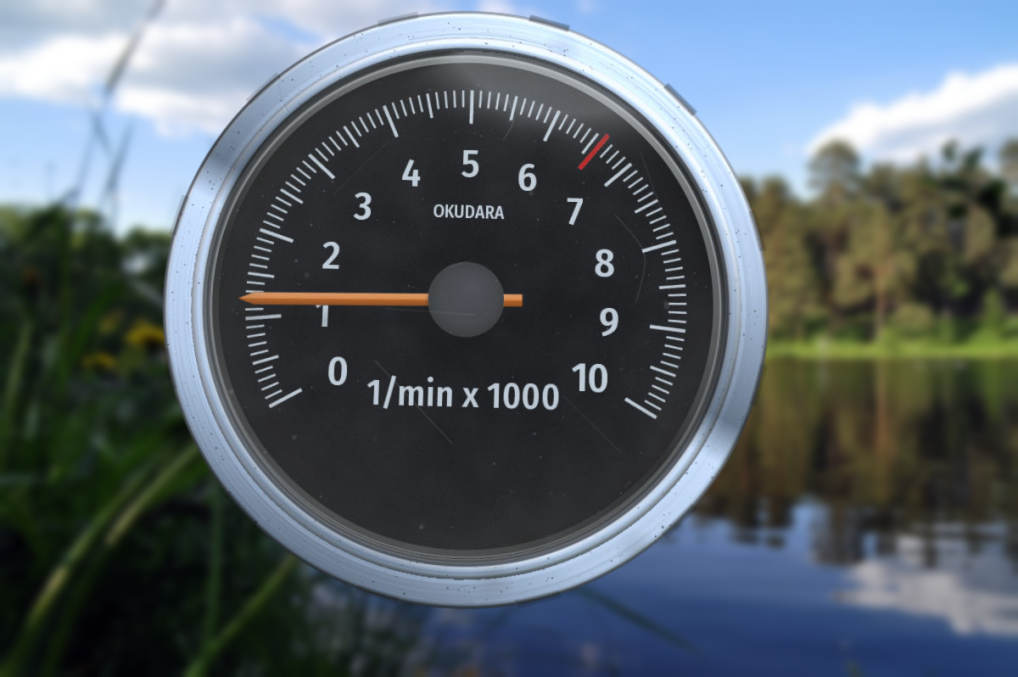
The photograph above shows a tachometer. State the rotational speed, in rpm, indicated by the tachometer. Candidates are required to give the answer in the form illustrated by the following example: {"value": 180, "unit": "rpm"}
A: {"value": 1200, "unit": "rpm"}
